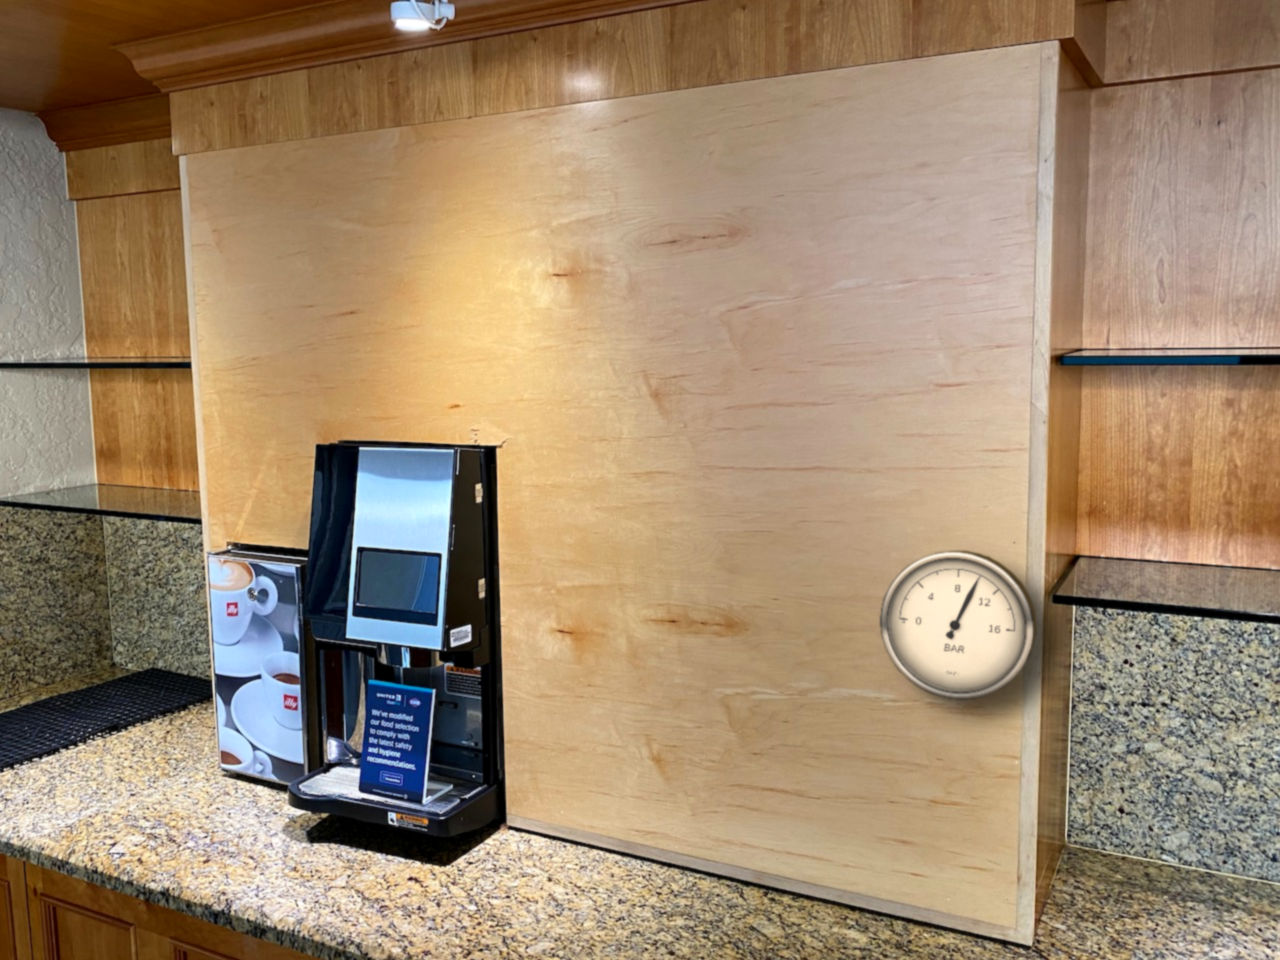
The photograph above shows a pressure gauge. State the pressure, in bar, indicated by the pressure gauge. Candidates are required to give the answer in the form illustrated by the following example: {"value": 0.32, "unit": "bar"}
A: {"value": 10, "unit": "bar"}
